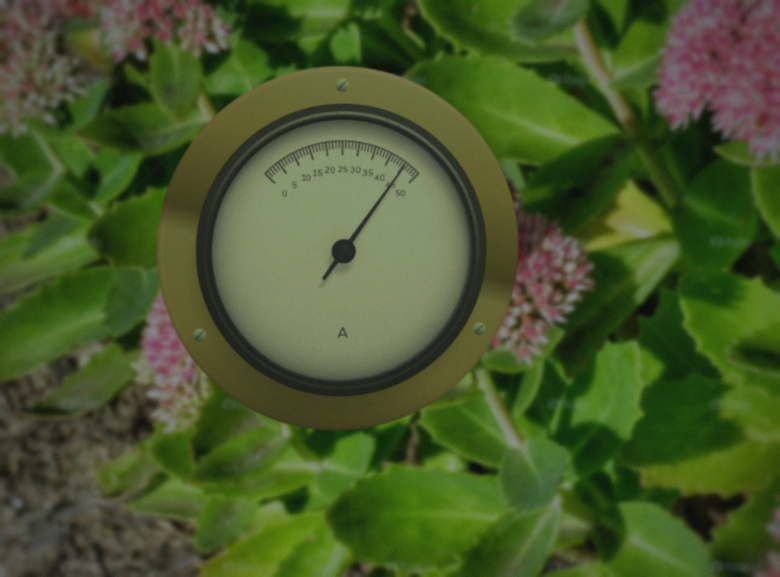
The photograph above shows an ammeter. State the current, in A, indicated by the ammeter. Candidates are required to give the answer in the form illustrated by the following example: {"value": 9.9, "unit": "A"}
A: {"value": 45, "unit": "A"}
